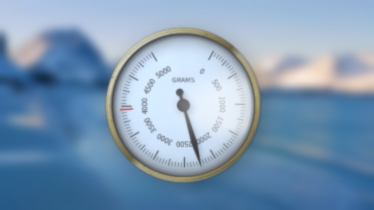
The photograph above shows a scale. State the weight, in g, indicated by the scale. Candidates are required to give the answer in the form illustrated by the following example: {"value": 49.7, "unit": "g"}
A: {"value": 2250, "unit": "g"}
